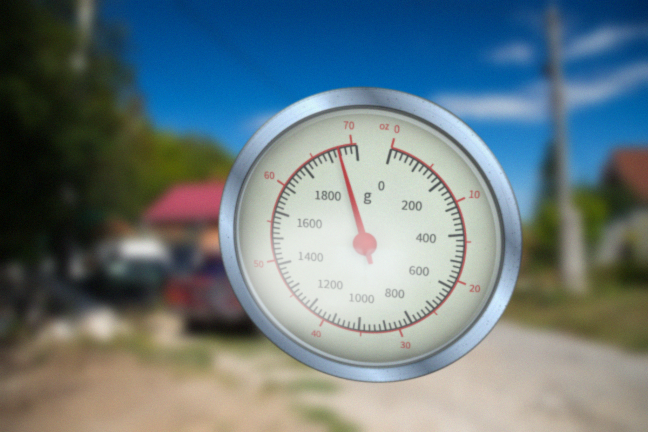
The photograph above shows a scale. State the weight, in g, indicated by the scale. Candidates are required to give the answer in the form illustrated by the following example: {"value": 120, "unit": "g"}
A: {"value": 1940, "unit": "g"}
